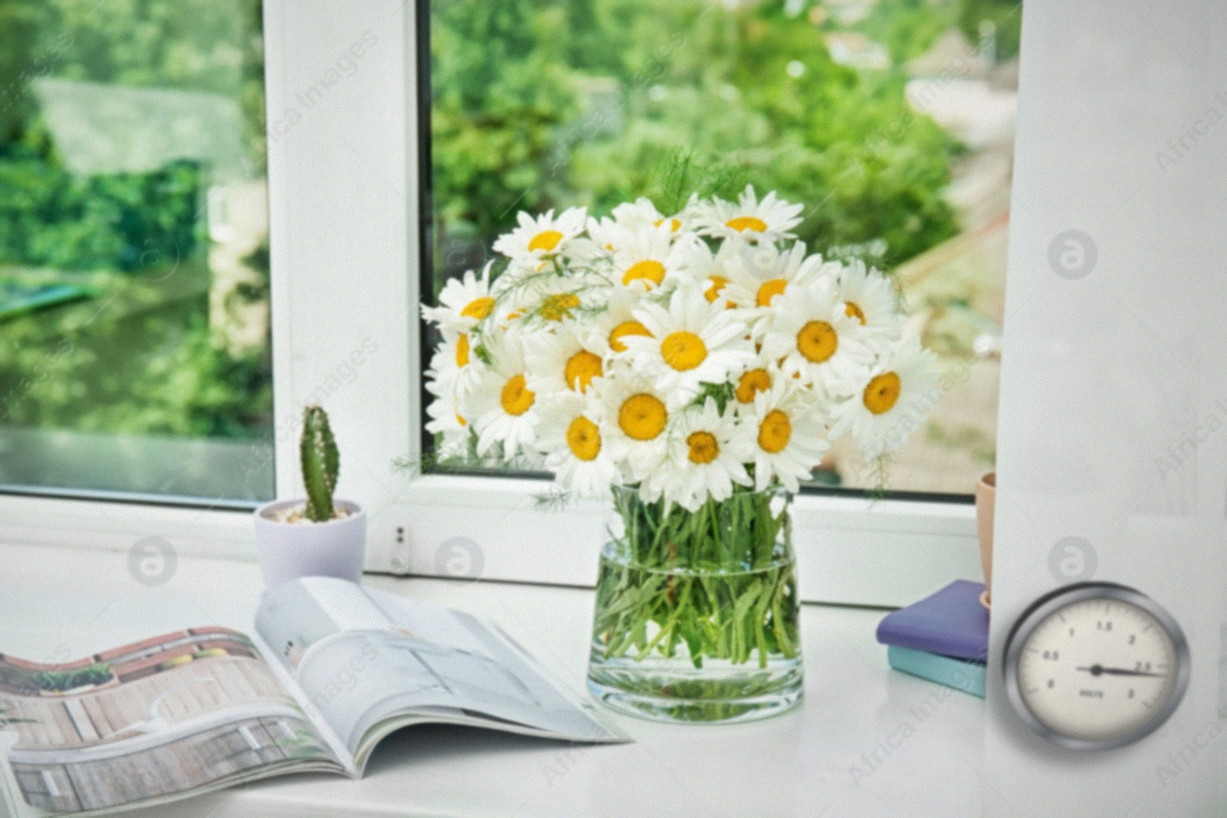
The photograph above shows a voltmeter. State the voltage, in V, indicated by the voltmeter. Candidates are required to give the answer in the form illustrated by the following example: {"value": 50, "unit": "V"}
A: {"value": 2.6, "unit": "V"}
